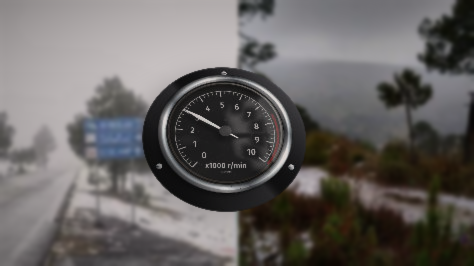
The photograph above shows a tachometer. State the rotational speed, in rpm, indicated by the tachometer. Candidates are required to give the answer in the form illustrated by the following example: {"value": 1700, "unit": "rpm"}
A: {"value": 3000, "unit": "rpm"}
